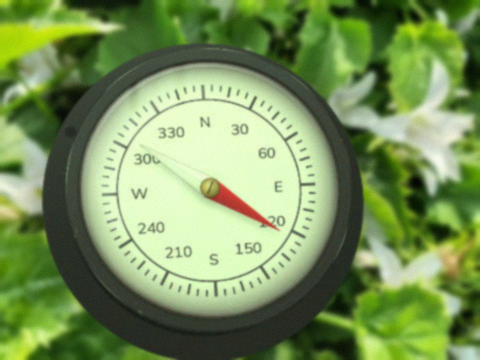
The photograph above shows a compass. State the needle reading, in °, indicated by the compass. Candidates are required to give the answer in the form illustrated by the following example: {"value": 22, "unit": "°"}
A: {"value": 125, "unit": "°"}
